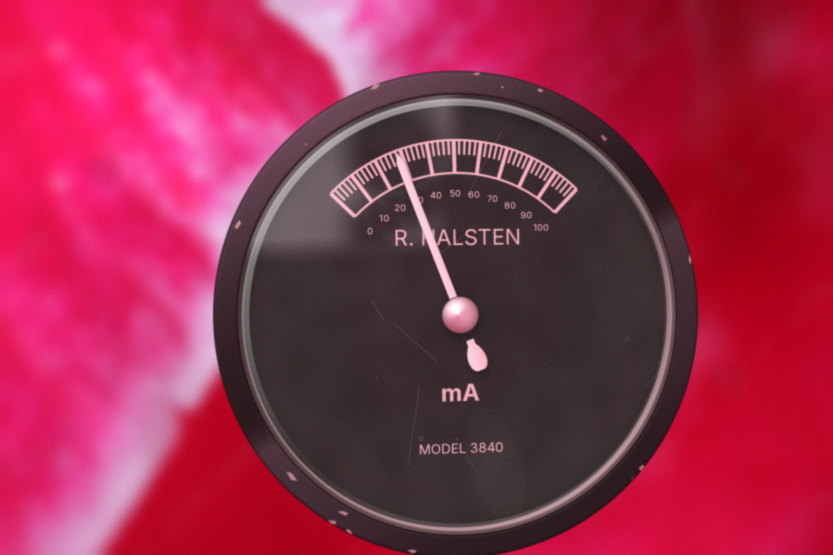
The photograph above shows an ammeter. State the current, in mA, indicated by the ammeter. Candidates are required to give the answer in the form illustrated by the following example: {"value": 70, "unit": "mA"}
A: {"value": 28, "unit": "mA"}
